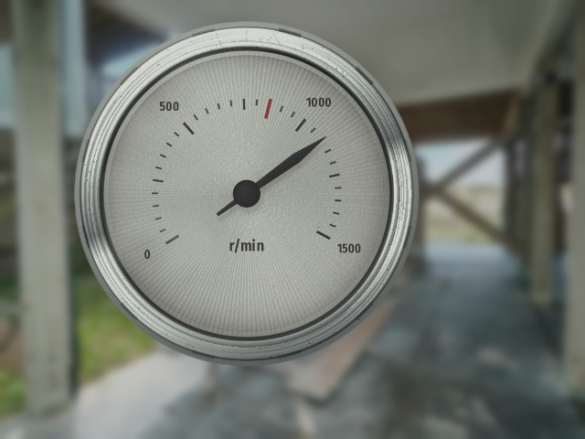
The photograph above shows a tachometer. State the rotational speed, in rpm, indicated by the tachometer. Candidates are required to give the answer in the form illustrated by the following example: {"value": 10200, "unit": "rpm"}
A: {"value": 1100, "unit": "rpm"}
